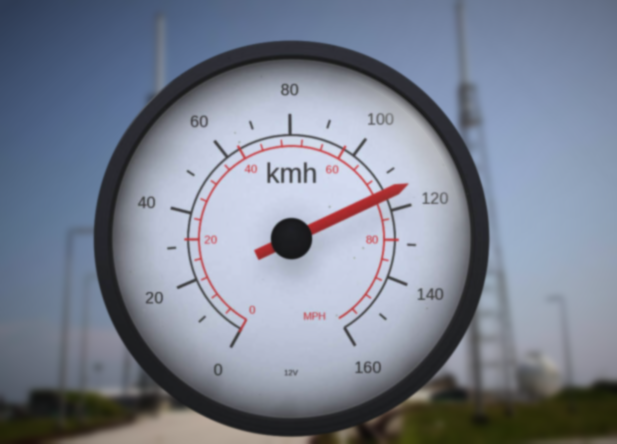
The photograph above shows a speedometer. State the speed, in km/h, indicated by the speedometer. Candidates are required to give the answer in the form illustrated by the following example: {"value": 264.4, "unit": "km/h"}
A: {"value": 115, "unit": "km/h"}
